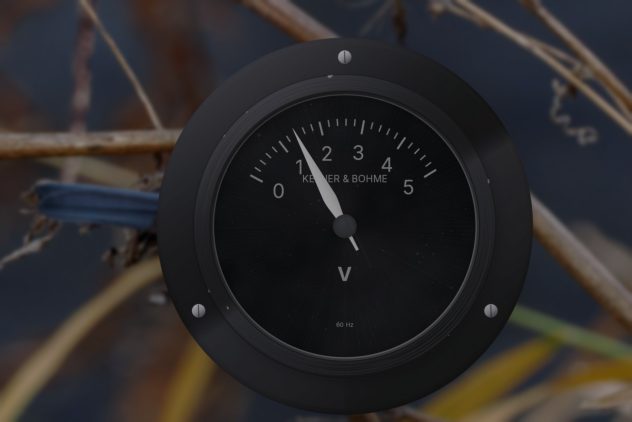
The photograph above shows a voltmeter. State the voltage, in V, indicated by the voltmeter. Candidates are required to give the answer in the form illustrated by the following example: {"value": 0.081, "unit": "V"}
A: {"value": 1.4, "unit": "V"}
